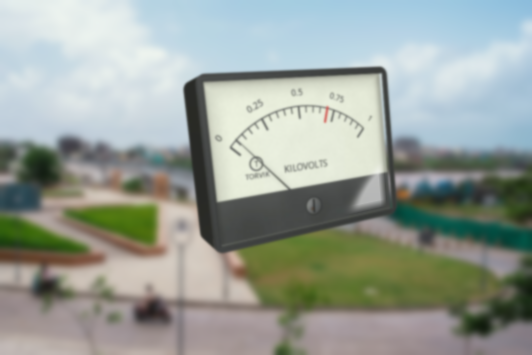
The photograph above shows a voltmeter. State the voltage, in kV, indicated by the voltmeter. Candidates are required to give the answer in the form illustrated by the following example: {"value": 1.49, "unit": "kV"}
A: {"value": 0.05, "unit": "kV"}
